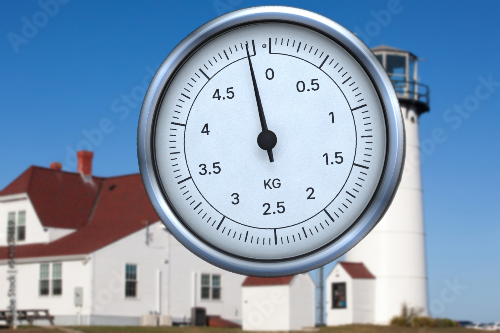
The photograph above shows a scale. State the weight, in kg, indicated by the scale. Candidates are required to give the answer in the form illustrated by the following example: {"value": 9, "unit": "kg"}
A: {"value": 4.95, "unit": "kg"}
